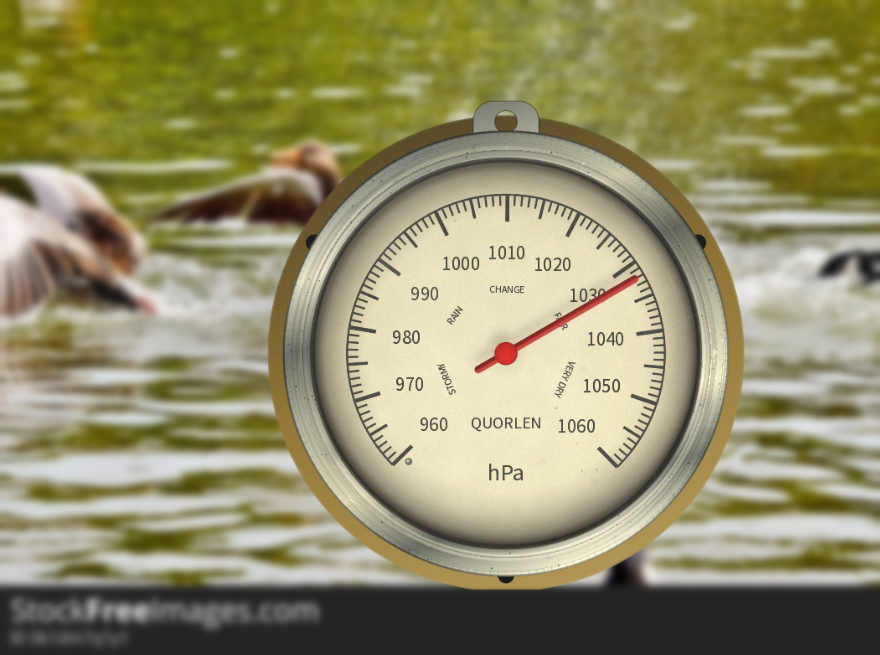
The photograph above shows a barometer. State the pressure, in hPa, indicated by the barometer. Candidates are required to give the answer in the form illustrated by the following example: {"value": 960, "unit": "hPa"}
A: {"value": 1032, "unit": "hPa"}
